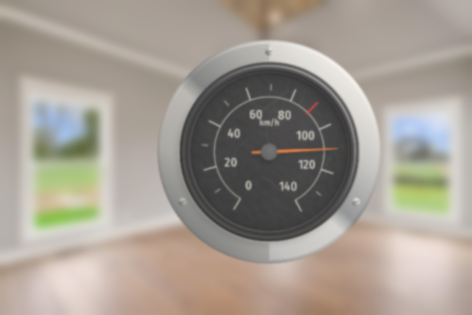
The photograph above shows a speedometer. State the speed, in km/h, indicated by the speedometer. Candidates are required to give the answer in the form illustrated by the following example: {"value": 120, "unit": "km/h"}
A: {"value": 110, "unit": "km/h"}
